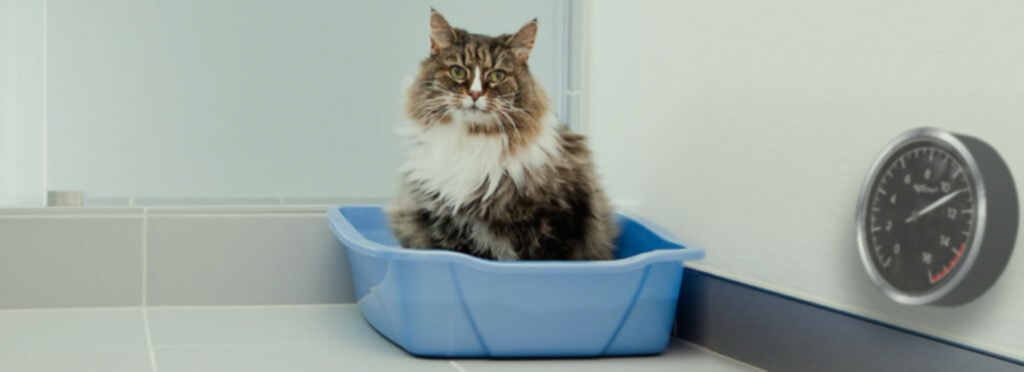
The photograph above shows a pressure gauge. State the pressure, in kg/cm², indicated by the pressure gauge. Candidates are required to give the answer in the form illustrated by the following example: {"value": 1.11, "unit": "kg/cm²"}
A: {"value": 11, "unit": "kg/cm²"}
